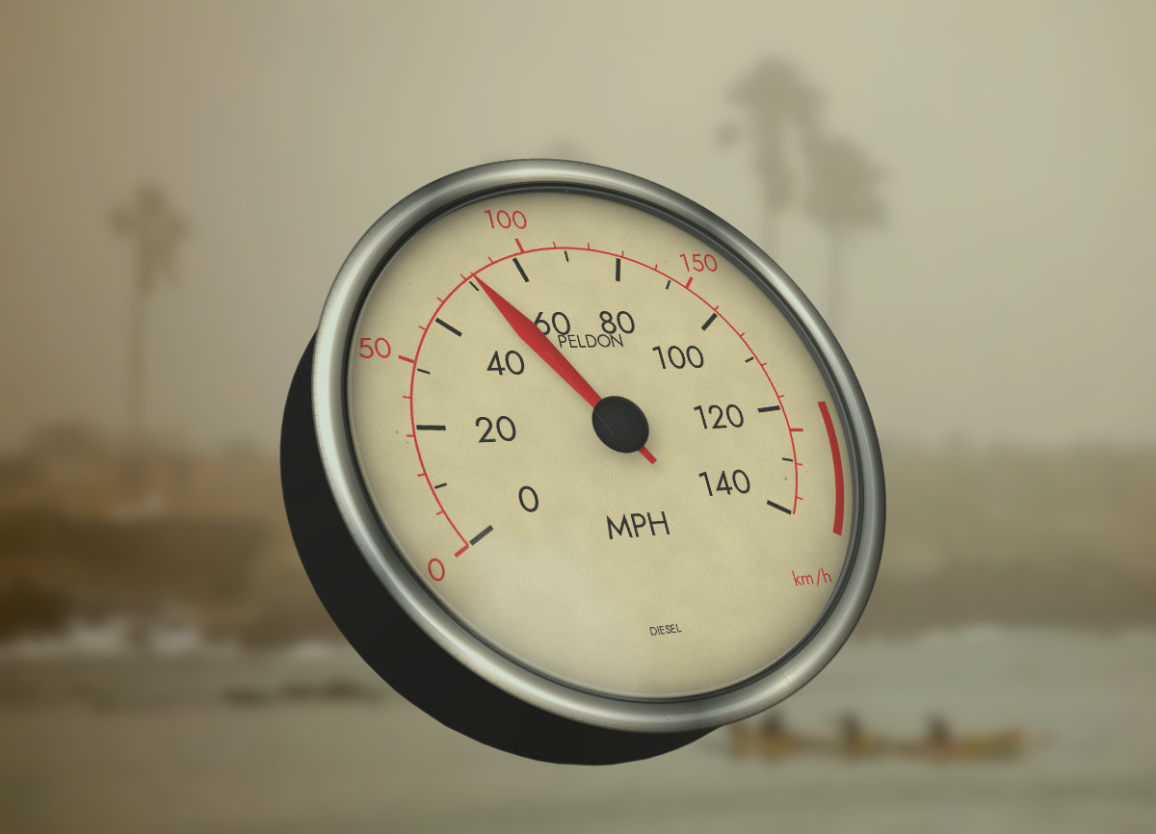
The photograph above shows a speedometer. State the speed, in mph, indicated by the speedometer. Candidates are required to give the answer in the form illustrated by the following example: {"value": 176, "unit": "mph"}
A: {"value": 50, "unit": "mph"}
